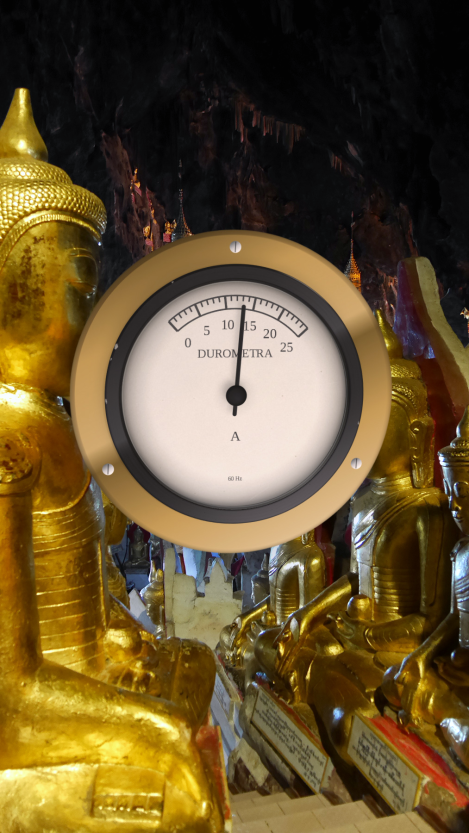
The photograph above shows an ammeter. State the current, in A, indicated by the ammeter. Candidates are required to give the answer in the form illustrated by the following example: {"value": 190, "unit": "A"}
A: {"value": 13, "unit": "A"}
